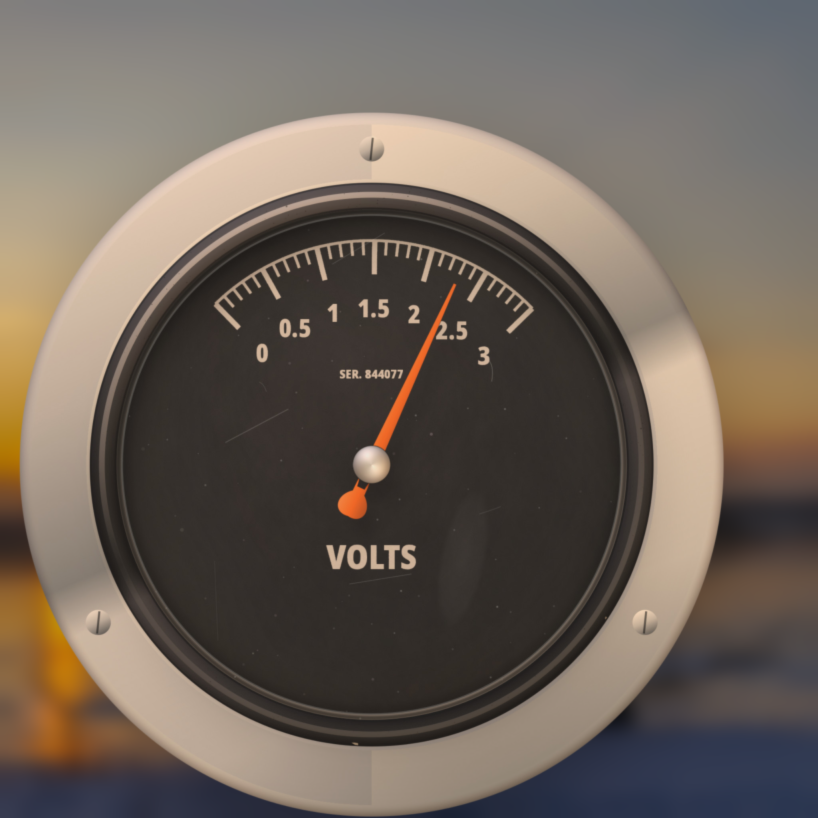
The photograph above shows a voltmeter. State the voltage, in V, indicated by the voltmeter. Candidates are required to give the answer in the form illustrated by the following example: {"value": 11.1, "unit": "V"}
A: {"value": 2.3, "unit": "V"}
